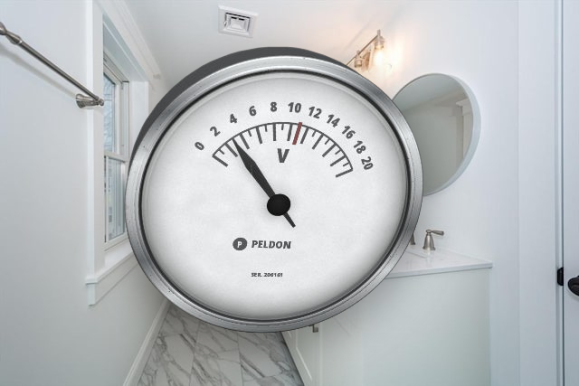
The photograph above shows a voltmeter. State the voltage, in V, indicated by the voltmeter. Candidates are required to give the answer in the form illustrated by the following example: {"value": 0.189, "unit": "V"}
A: {"value": 3, "unit": "V"}
